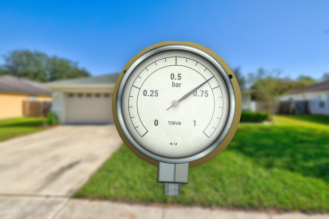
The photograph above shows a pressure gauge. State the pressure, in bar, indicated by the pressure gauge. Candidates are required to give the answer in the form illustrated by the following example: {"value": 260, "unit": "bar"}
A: {"value": 0.7, "unit": "bar"}
